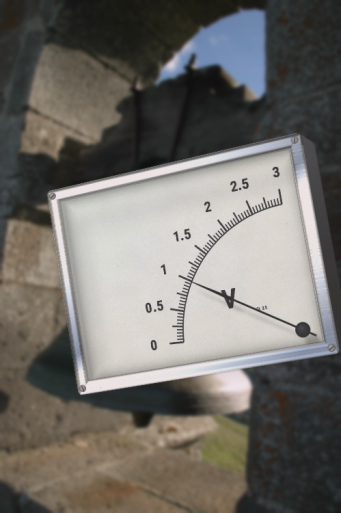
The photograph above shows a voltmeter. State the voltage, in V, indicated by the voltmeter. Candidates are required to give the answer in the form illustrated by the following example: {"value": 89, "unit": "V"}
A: {"value": 1, "unit": "V"}
